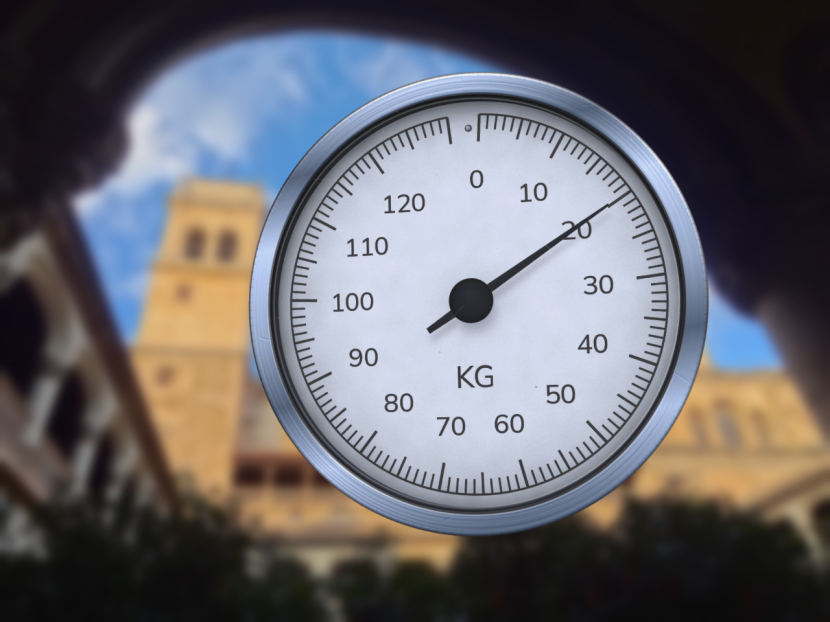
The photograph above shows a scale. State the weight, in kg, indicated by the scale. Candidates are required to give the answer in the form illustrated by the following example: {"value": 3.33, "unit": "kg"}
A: {"value": 20, "unit": "kg"}
